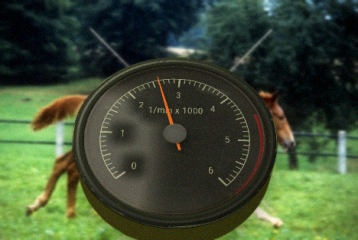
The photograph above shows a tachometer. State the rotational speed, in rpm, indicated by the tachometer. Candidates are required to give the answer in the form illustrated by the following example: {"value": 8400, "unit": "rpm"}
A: {"value": 2600, "unit": "rpm"}
